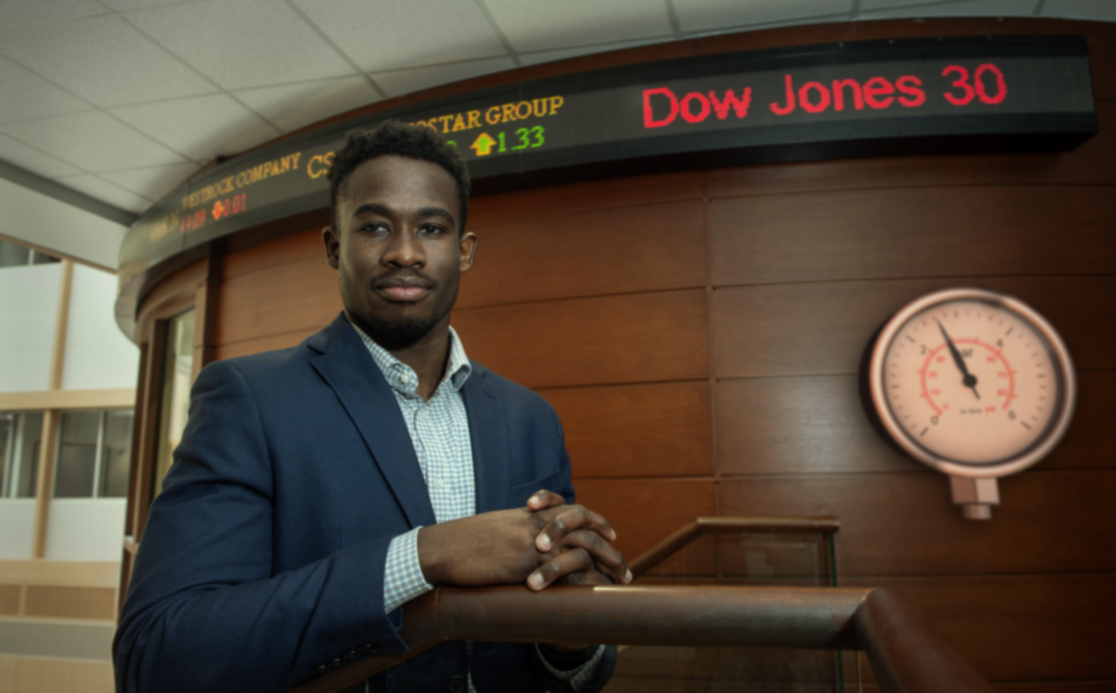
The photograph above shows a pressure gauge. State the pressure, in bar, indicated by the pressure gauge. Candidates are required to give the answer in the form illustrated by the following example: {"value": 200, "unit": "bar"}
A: {"value": 2.6, "unit": "bar"}
